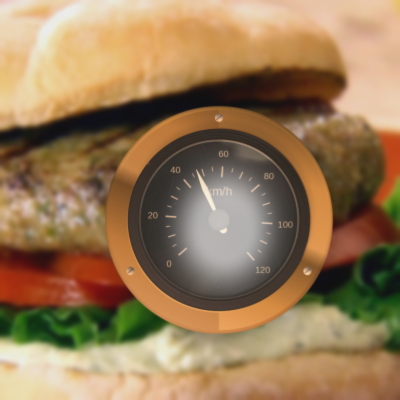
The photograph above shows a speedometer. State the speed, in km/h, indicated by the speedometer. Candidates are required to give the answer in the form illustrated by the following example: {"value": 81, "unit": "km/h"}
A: {"value": 47.5, "unit": "km/h"}
